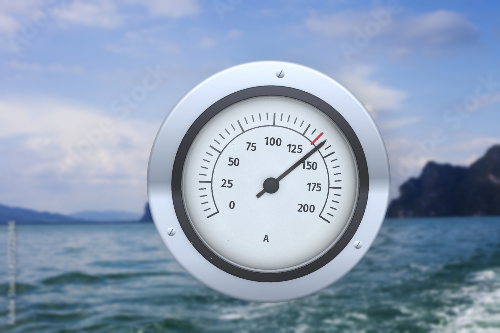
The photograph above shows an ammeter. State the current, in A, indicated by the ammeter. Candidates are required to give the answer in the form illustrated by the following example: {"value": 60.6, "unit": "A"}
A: {"value": 140, "unit": "A"}
